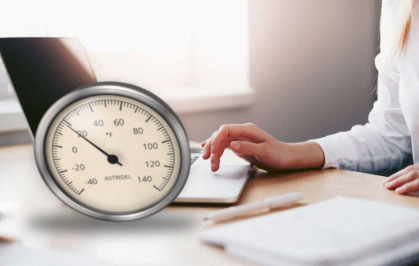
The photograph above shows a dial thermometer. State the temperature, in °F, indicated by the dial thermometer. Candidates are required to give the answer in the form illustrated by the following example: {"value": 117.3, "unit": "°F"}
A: {"value": 20, "unit": "°F"}
